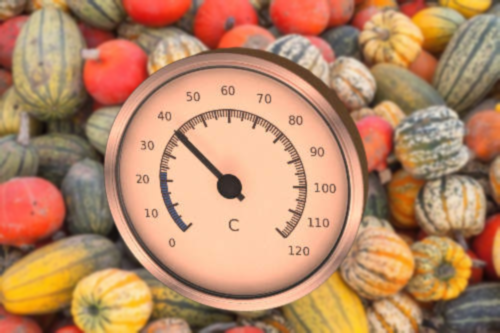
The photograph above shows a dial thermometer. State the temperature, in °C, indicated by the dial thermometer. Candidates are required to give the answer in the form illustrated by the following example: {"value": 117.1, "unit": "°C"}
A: {"value": 40, "unit": "°C"}
